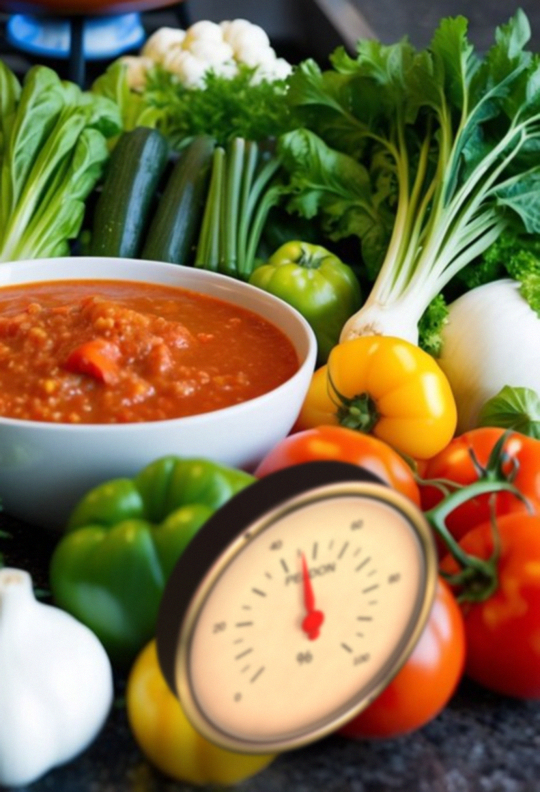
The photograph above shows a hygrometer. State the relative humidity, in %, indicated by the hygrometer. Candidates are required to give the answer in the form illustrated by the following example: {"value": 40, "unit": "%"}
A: {"value": 45, "unit": "%"}
